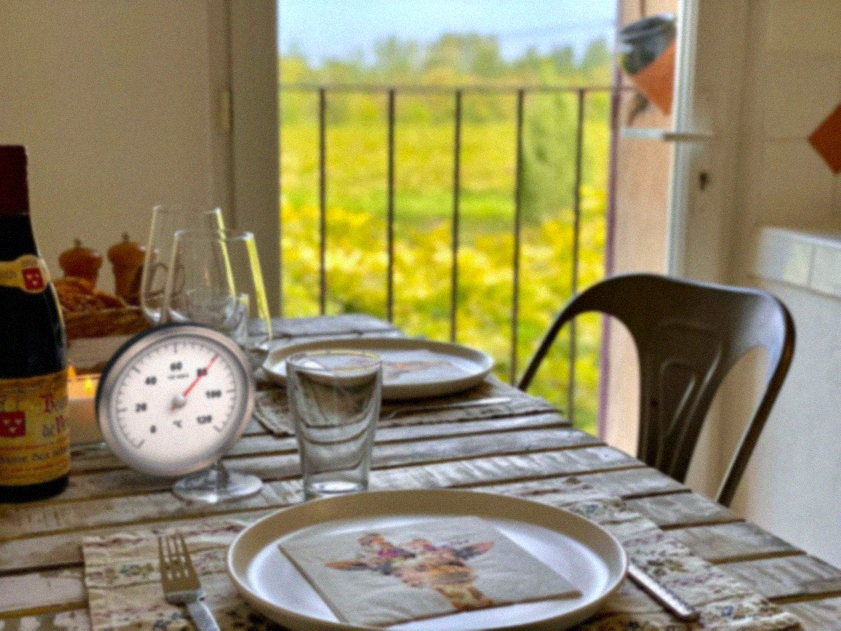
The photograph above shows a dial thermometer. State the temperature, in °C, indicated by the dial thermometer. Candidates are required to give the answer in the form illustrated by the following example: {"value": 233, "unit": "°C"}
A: {"value": 80, "unit": "°C"}
